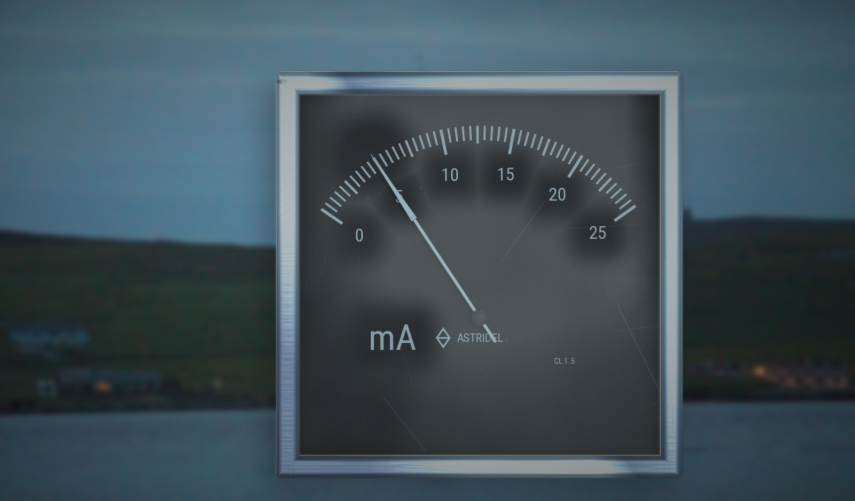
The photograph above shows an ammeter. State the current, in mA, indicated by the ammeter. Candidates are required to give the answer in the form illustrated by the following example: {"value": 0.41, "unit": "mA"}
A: {"value": 5, "unit": "mA"}
